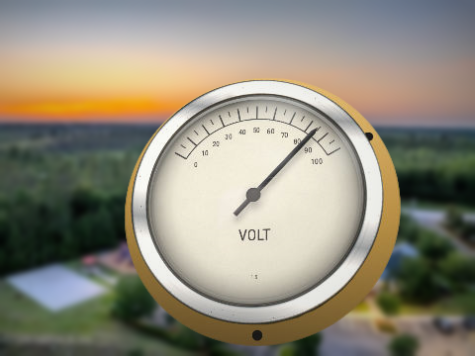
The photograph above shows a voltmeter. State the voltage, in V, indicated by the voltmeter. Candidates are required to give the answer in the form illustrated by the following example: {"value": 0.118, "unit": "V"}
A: {"value": 85, "unit": "V"}
